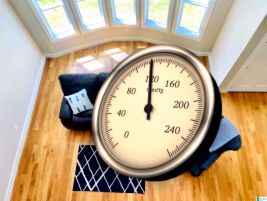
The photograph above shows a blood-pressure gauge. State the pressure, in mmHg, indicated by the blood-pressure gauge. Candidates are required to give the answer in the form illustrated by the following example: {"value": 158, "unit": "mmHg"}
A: {"value": 120, "unit": "mmHg"}
